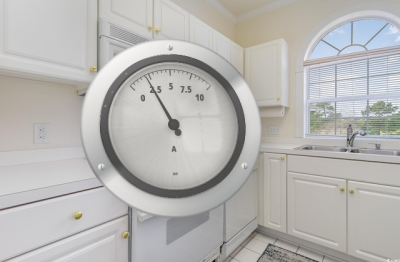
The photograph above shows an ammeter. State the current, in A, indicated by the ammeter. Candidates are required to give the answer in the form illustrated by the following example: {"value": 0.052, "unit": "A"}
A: {"value": 2, "unit": "A"}
